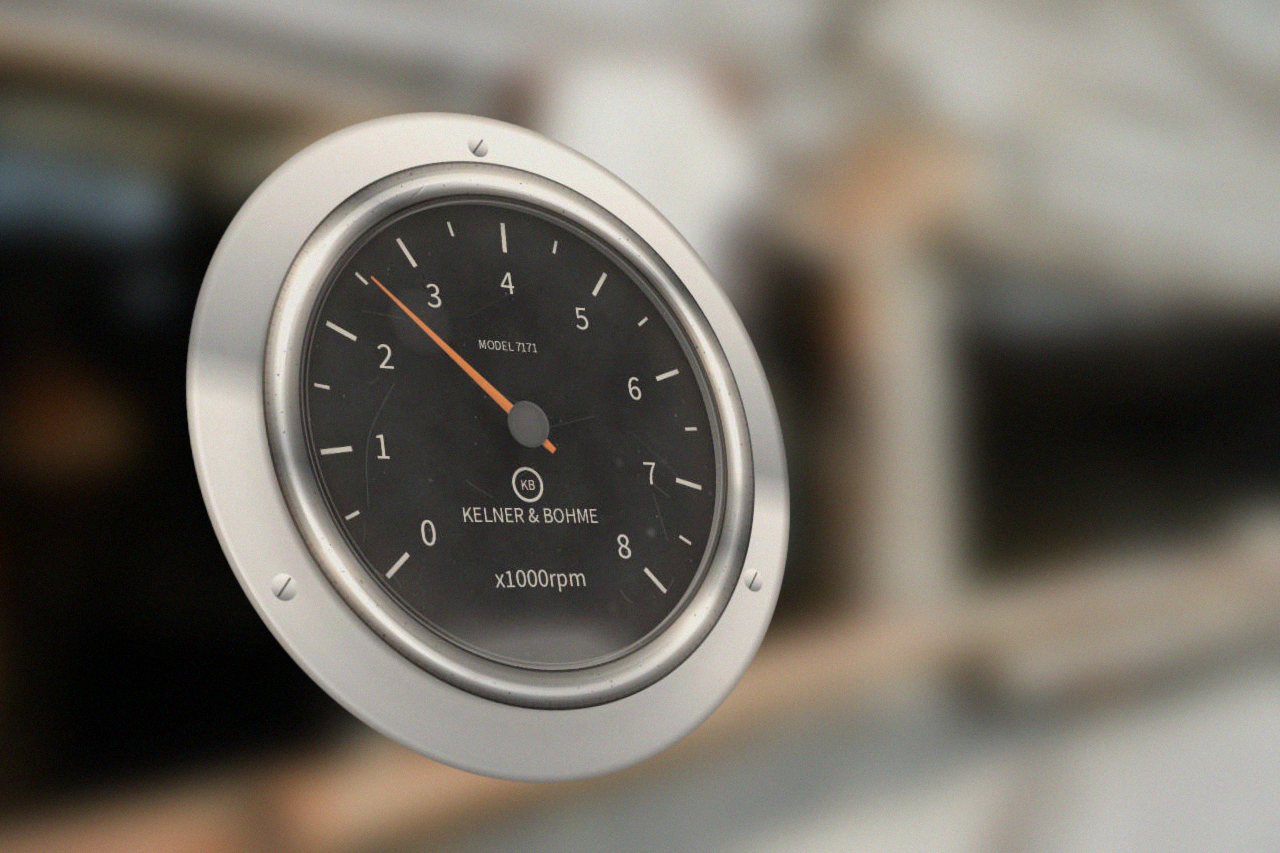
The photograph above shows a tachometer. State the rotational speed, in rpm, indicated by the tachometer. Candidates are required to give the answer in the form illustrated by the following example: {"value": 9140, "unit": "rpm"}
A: {"value": 2500, "unit": "rpm"}
